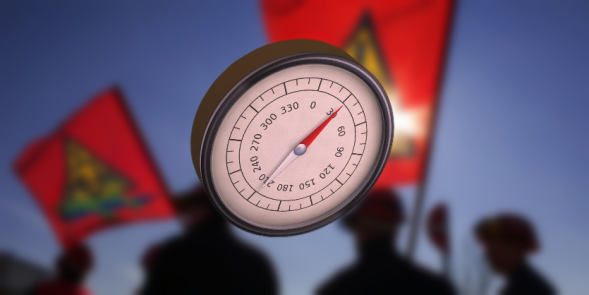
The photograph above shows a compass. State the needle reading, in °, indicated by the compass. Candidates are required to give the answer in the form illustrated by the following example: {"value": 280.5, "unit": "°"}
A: {"value": 30, "unit": "°"}
